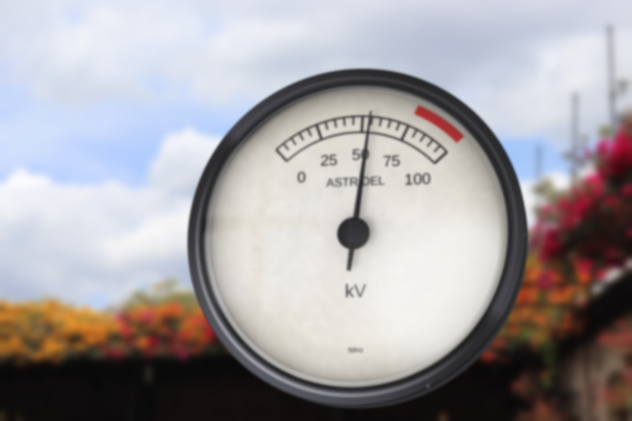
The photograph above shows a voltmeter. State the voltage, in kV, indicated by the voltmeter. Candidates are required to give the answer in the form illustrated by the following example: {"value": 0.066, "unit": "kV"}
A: {"value": 55, "unit": "kV"}
